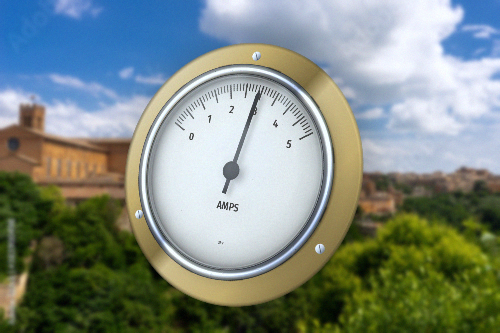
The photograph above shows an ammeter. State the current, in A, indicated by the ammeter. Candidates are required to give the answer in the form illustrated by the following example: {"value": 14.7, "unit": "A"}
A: {"value": 3, "unit": "A"}
